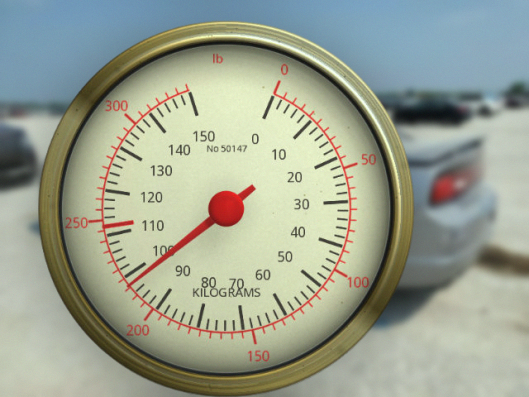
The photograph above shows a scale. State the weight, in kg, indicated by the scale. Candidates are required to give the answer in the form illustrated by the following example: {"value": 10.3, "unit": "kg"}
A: {"value": 98, "unit": "kg"}
